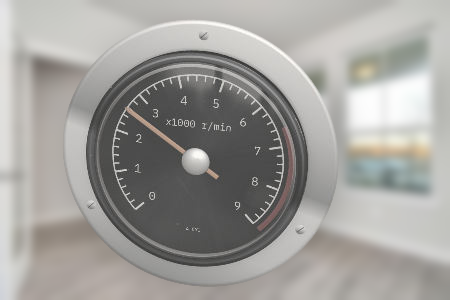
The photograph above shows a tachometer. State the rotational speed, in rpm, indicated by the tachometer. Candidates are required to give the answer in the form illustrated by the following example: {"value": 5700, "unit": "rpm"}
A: {"value": 2600, "unit": "rpm"}
